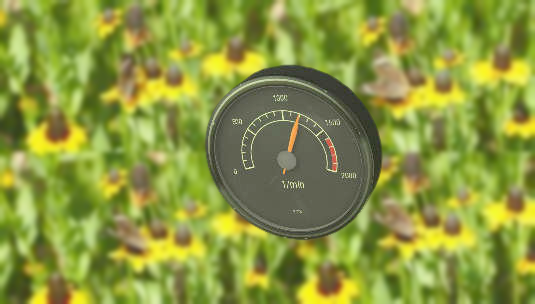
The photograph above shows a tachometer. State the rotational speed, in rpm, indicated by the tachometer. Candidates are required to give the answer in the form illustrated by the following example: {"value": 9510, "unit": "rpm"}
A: {"value": 1200, "unit": "rpm"}
